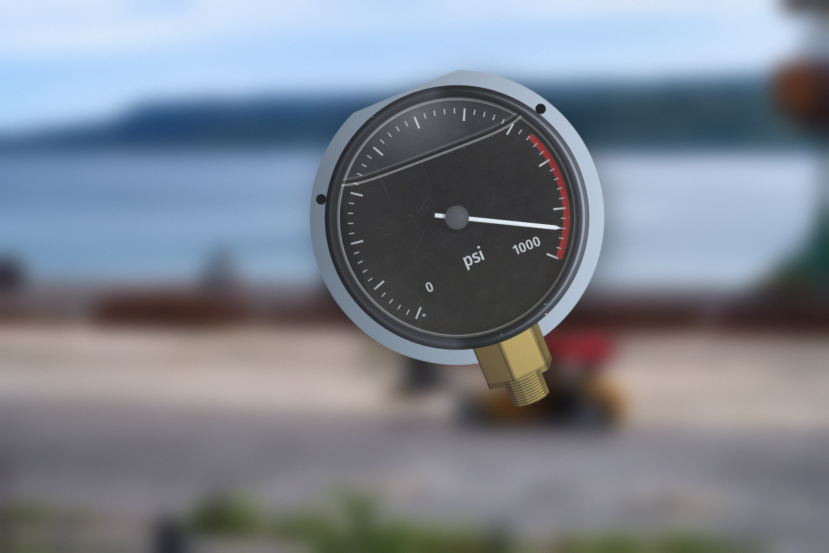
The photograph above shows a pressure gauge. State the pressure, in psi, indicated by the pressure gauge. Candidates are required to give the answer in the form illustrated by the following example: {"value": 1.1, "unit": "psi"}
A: {"value": 940, "unit": "psi"}
